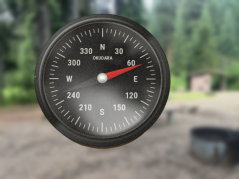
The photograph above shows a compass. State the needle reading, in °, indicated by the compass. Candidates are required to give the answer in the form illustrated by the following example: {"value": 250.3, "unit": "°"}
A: {"value": 70, "unit": "°"}
